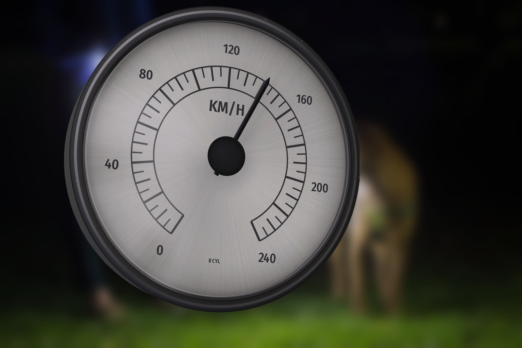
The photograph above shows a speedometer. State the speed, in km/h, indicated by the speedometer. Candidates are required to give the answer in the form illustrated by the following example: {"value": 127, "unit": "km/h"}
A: {"value": 140, "unit": "km/h"}
